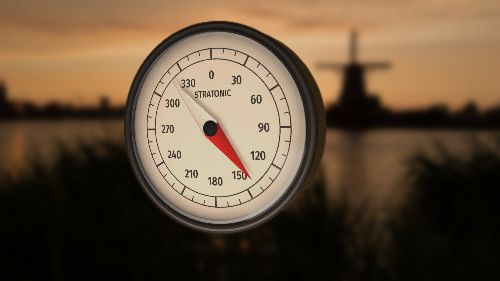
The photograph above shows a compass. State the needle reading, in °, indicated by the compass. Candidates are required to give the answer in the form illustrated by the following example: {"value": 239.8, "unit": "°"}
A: {"value": 140, "unit": "°"}
